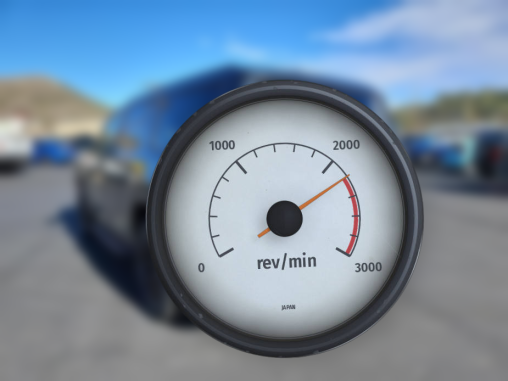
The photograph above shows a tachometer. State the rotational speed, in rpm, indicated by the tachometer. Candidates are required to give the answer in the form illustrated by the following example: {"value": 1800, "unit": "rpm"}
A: {"value": 2200, "unit": "rpm"}
